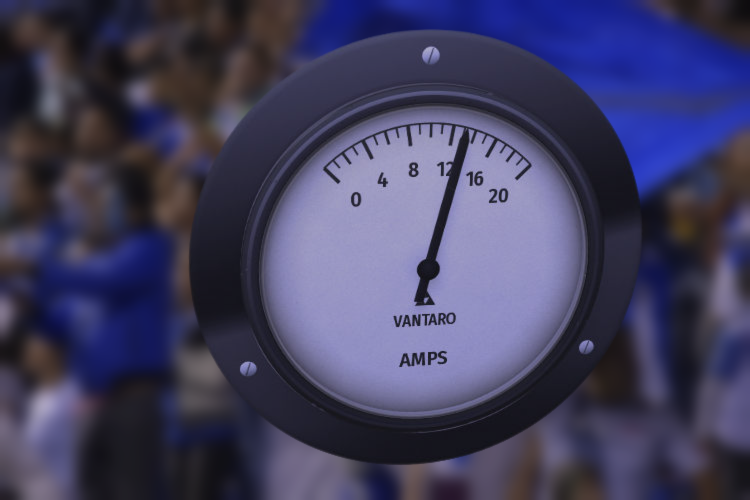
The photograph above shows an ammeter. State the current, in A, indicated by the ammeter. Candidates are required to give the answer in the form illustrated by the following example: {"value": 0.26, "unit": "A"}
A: {"value": 13, "unit": "A"}
